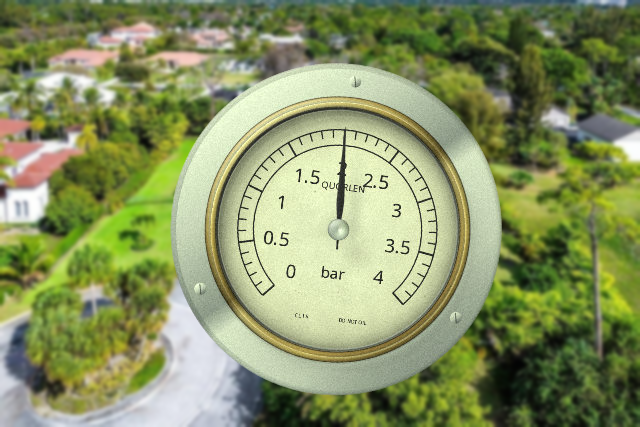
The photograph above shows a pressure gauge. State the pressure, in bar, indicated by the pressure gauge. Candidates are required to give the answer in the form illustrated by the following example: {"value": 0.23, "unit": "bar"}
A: {"value": 2, "unit": "bar"}
